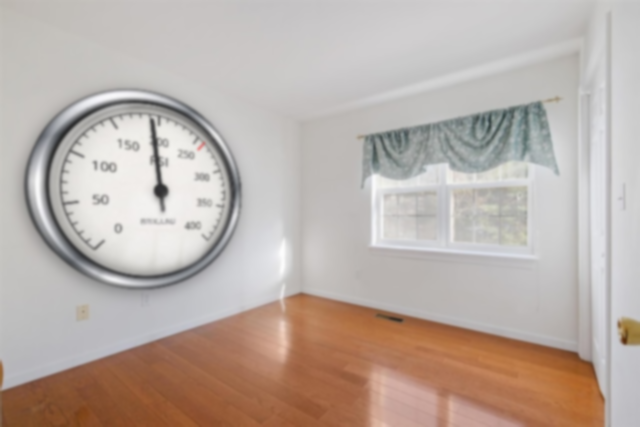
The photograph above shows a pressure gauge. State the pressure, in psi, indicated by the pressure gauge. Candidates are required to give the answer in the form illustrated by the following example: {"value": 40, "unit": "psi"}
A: {"value": 190, "unit": "psi"}
